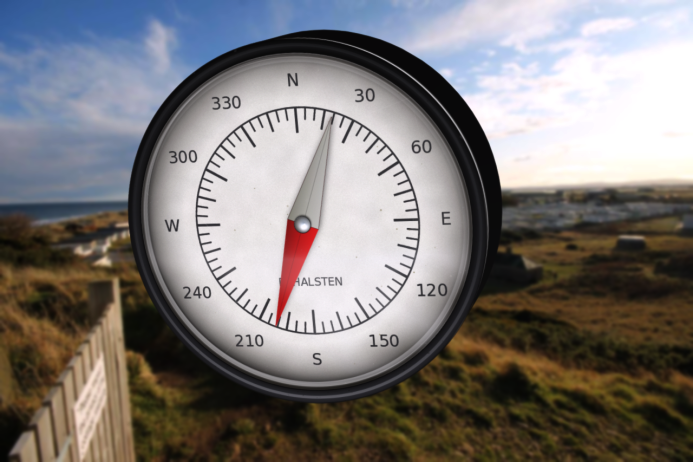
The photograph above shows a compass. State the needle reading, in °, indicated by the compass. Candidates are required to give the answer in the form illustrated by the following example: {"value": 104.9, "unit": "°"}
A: {"value": 200, "unit": "°"}
